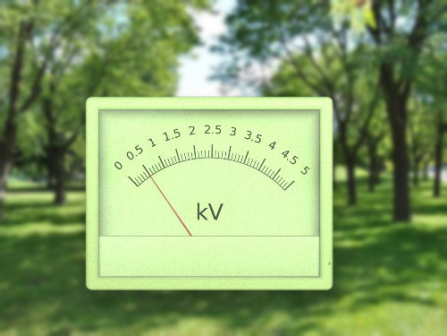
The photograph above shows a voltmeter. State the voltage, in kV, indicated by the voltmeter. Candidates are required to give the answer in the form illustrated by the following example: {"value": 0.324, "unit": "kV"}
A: {"value": 0.5, "unit": "kV"}
